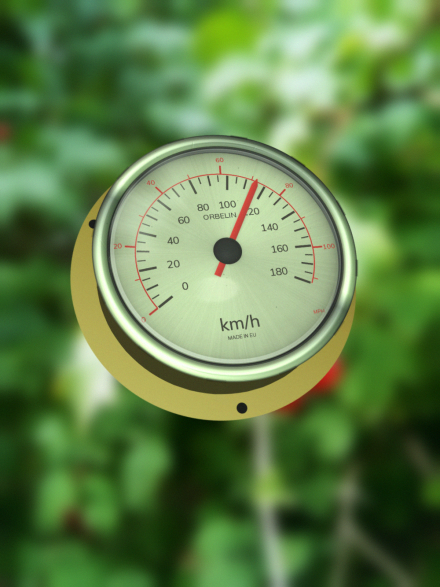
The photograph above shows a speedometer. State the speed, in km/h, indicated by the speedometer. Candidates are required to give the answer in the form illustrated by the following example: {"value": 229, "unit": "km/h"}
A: {"value": 115, "unit": "km/h"}
